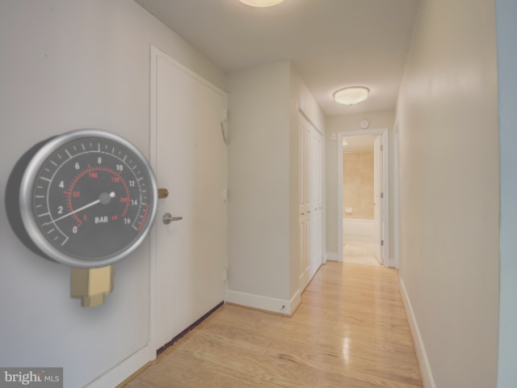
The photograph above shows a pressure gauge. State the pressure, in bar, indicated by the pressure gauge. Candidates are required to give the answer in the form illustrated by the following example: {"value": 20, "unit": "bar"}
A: {"value": 1.5, "unit": "bar"}
